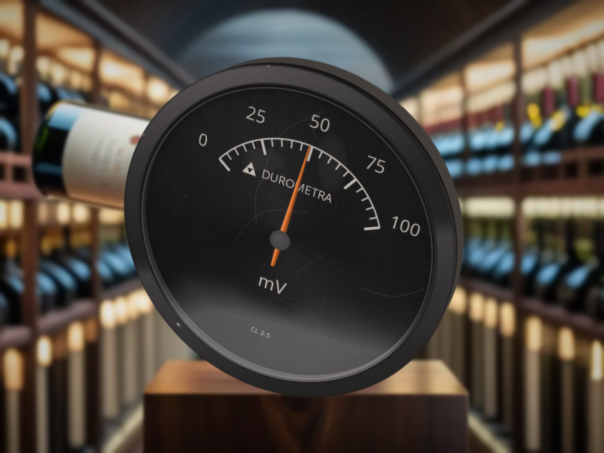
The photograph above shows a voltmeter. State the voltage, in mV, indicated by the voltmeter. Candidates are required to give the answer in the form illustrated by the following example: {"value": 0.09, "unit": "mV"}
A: {"value": 50, "unit": "mV"}
